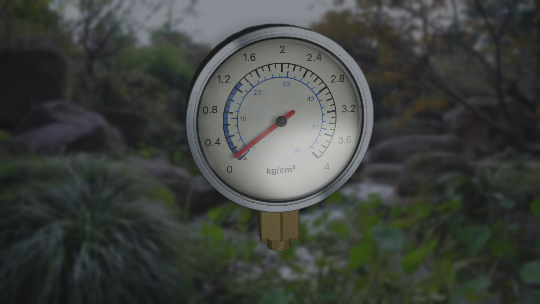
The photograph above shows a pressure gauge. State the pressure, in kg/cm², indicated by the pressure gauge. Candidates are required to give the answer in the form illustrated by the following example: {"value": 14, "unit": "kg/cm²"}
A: {"value": 0.1, "unit": "kg/cm²"}
